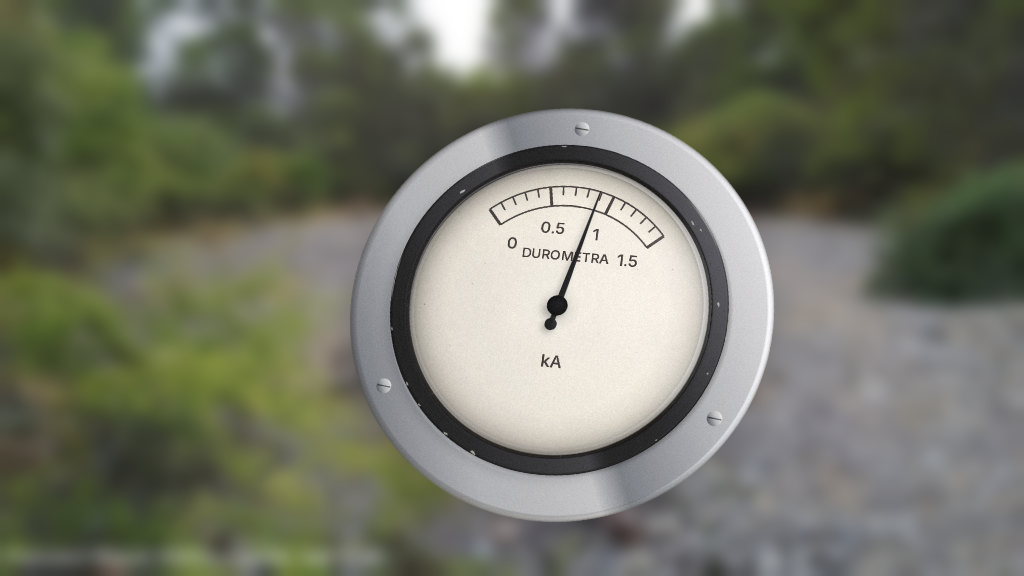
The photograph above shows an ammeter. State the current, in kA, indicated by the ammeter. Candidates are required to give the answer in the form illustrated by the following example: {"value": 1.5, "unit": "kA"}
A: {"value": 0.9, "unit": "kA"}
